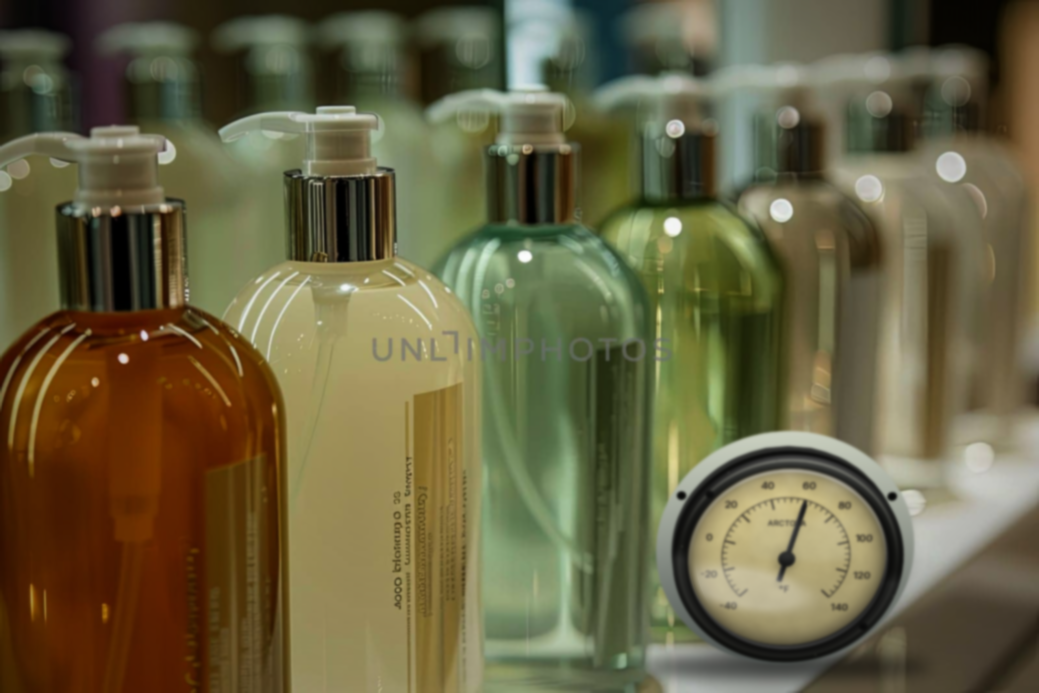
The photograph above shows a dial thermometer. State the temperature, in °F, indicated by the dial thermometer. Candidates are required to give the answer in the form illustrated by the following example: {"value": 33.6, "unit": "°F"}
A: {"value": 60, "unit": "°F"}
